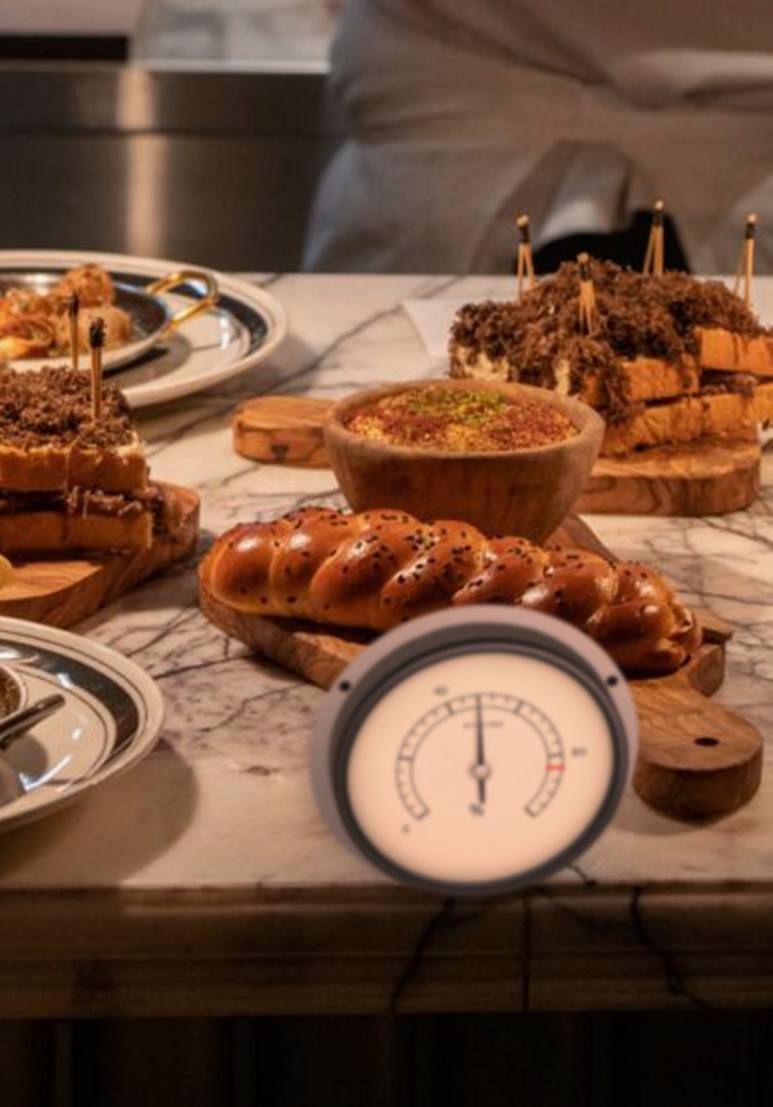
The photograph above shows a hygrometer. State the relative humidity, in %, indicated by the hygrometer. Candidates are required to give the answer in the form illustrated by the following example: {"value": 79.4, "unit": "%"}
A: {"value": 48, "unit": "%"}
